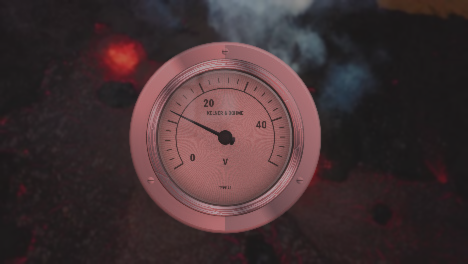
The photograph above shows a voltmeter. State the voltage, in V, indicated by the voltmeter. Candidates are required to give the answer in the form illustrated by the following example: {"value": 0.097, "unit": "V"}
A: {"value": 12, "unit": "V"}
